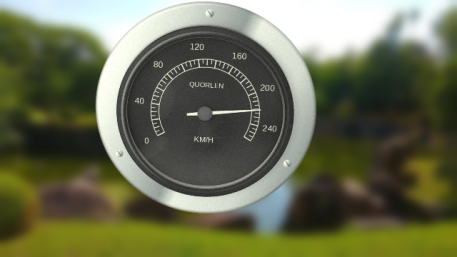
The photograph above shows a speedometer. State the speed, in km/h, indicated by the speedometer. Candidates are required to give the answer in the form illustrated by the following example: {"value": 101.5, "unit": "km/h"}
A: {"value": 220, "unit": "km/h"}
